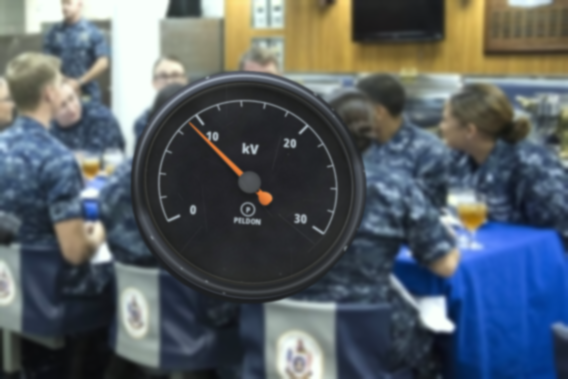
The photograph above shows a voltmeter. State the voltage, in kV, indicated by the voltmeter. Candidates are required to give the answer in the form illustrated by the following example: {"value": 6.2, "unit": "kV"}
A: {"value": 9, "unit": "kV"}
